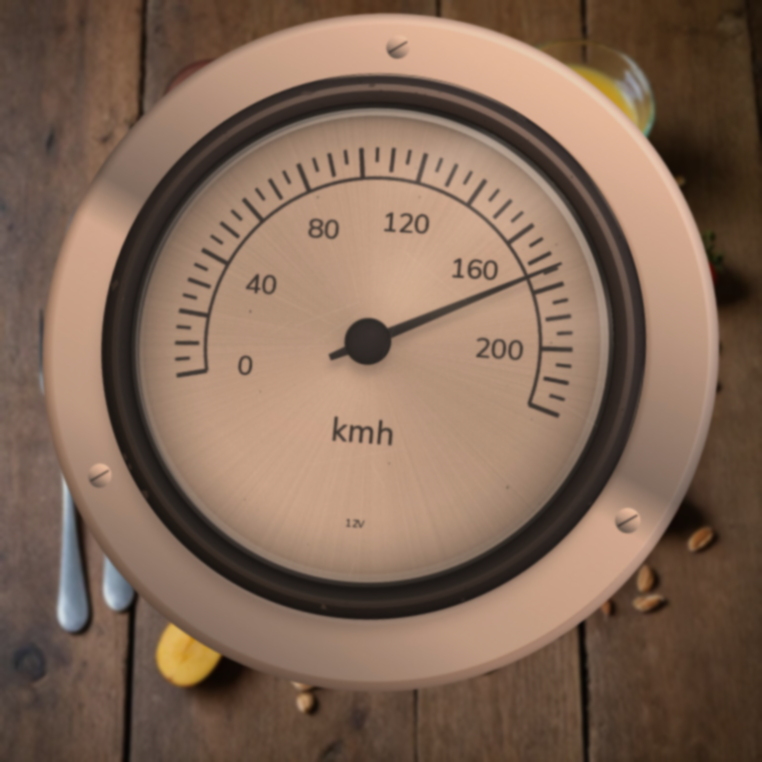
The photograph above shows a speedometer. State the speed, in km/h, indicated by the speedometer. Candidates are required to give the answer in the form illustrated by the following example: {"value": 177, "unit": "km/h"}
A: {"value": 175, "unit": "km/h"}
